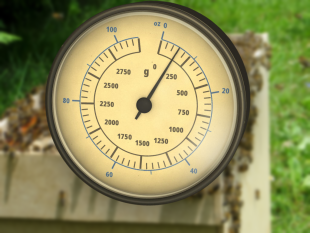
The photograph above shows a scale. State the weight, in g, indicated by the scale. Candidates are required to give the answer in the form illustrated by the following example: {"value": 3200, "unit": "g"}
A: {"value": 150, "unit": "g"}
